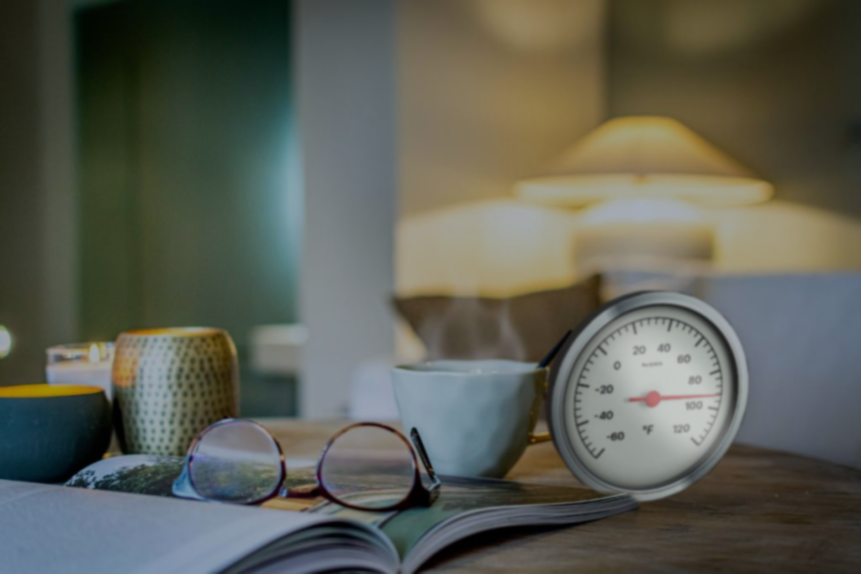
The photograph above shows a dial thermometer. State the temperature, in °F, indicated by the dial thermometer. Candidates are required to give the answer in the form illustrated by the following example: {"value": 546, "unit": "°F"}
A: {"value": 92, "unit": "°F"}
